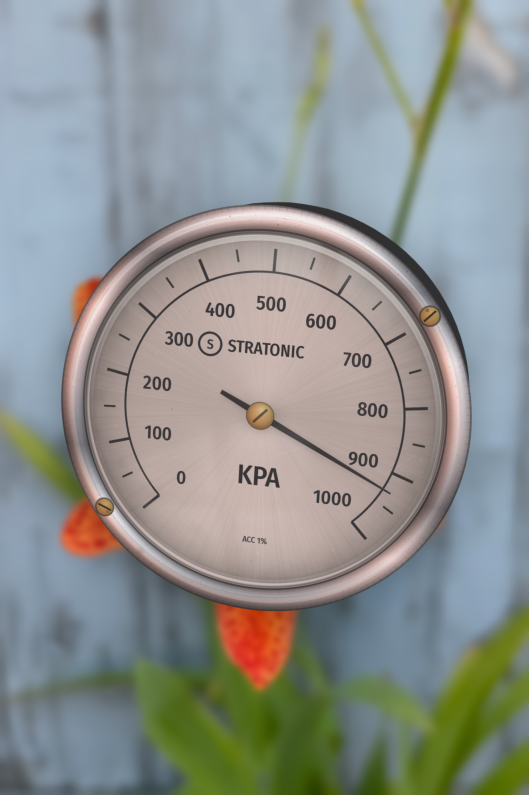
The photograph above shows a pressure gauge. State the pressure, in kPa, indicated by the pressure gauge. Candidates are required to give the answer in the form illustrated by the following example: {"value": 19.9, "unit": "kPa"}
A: {"value": 925, "unit": "kPa"}
